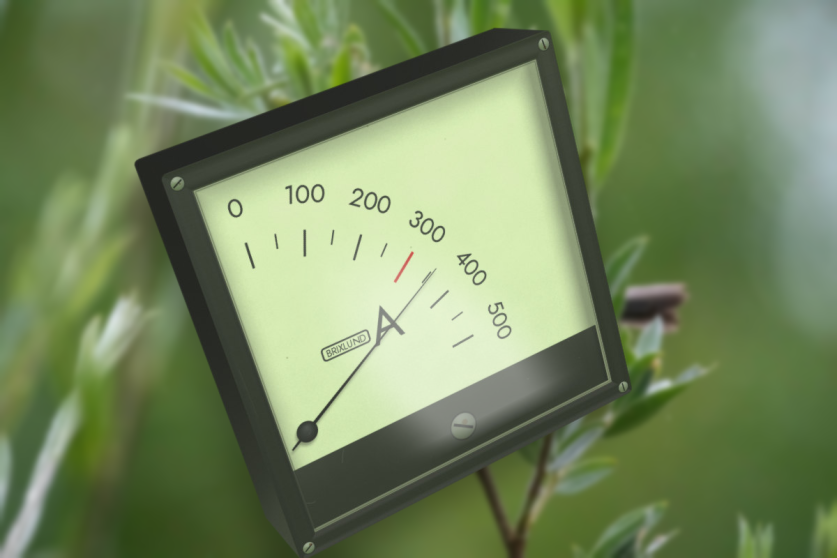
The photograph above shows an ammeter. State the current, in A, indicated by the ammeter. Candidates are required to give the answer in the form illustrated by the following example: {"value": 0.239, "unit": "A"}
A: {"value": 350, "unit": "A"}
